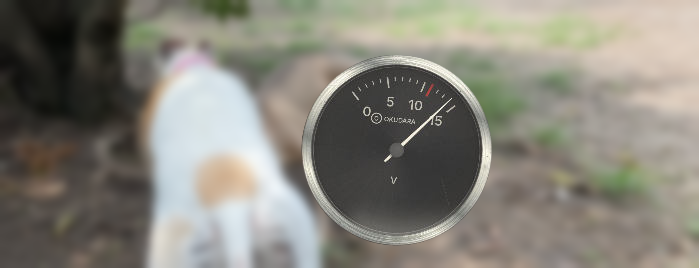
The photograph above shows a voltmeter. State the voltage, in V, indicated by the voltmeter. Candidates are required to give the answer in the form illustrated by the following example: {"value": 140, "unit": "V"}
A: {"value": 14, "unit": "V"}
